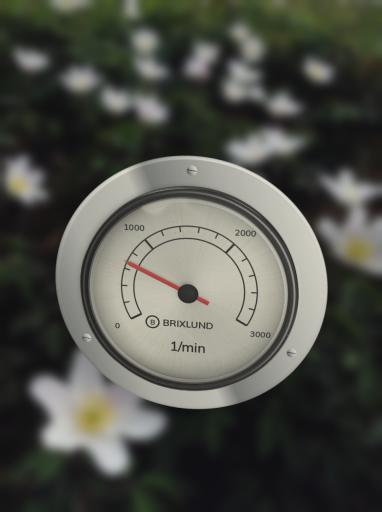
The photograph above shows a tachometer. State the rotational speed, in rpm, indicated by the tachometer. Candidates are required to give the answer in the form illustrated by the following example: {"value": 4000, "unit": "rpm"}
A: {"value": 700, "unit": "rpm"}
